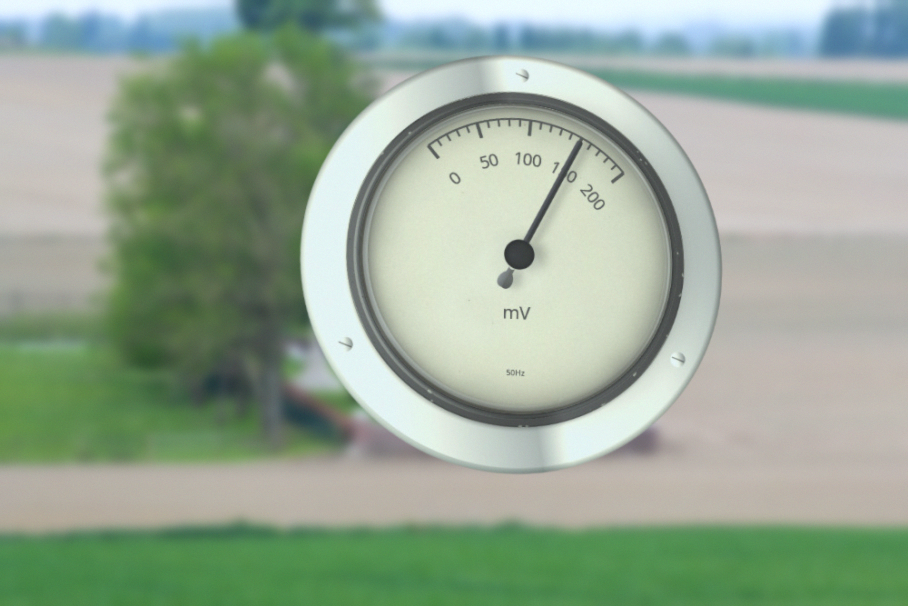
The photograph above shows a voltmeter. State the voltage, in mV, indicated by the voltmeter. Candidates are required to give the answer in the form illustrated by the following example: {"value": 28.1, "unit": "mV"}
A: {"value": 150, "unit": "mV"}
